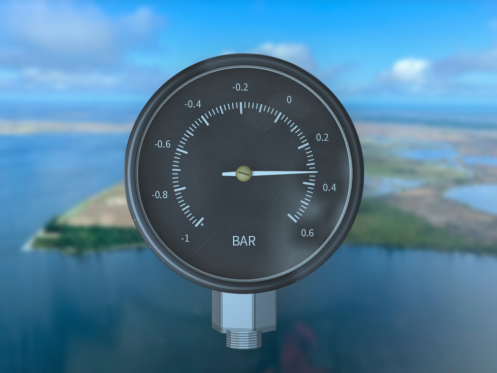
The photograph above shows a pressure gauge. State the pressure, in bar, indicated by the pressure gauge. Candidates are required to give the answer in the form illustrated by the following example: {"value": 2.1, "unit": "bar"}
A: {"value": 0.34, "unit": "bar"}
